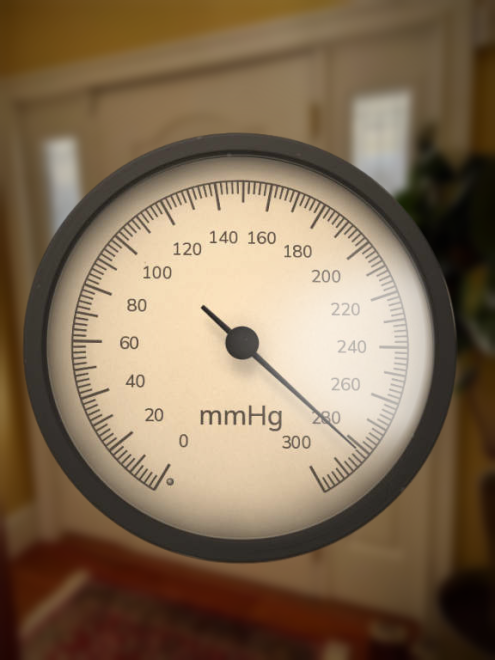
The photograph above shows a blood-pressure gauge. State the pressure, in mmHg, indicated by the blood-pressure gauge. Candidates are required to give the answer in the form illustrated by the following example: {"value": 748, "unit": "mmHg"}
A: {"value": 282, "unit": "mmHg"}
